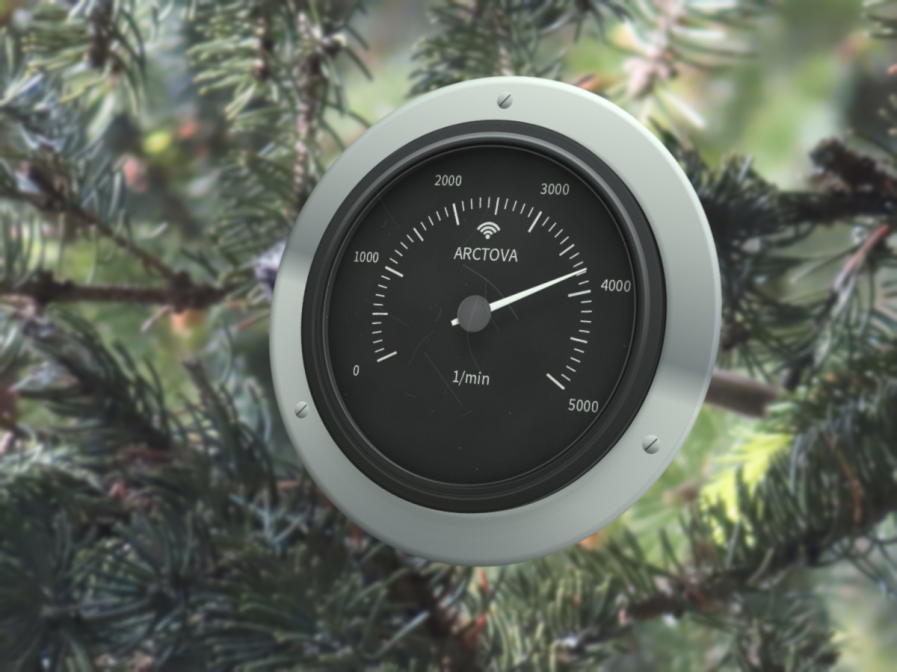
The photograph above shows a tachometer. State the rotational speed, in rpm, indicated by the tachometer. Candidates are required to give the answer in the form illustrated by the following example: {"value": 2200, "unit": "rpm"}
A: {"value": 3800, "unit": "rpm"}
